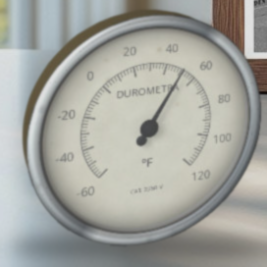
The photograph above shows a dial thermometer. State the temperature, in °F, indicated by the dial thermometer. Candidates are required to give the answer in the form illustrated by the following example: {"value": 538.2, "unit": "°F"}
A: {"value": 50, "unit": "°F"}
